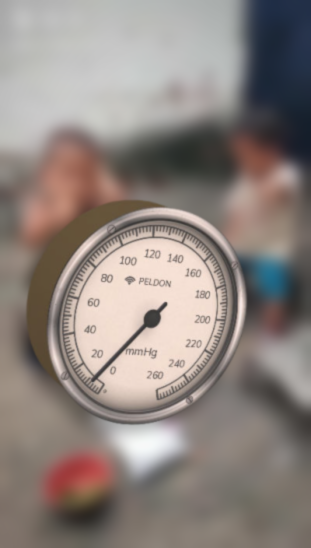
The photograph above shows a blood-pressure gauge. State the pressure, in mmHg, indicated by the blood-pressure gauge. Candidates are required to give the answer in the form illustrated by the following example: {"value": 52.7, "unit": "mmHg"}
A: {"value": 10, "unit": "mmHg"}
